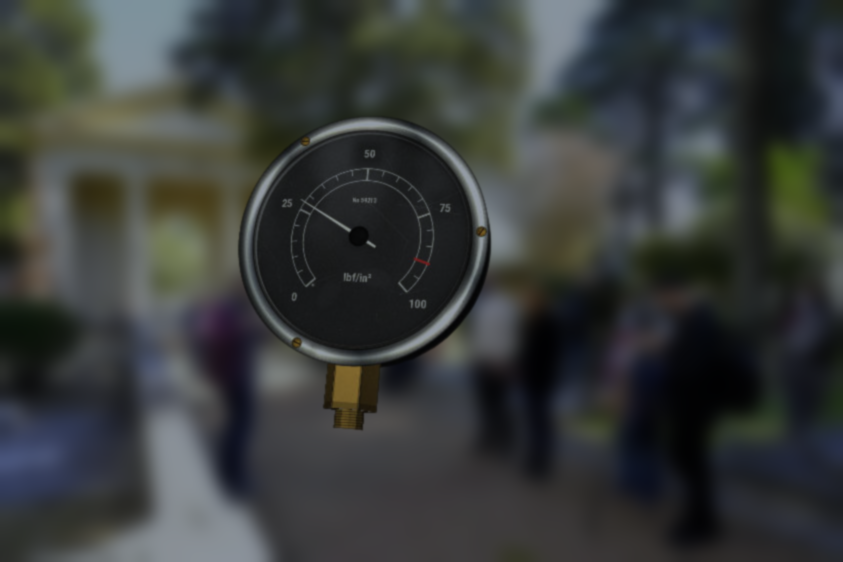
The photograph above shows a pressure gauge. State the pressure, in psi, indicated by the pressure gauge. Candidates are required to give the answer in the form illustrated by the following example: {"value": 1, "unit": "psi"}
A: {"value": 27.5, "unit": "psi"}
